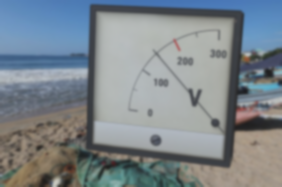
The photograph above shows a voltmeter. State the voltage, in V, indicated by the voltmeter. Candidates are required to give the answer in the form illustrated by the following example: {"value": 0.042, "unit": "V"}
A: {"value": 150, "unit": "V"}
